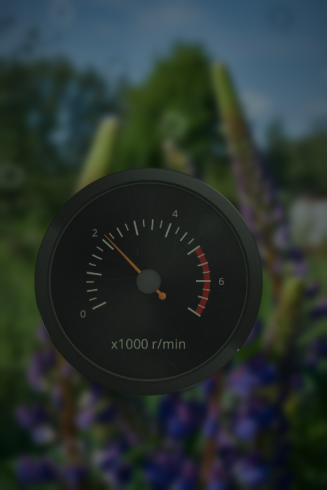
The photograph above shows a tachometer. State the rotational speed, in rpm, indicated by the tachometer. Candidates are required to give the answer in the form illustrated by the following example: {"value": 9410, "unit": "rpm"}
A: {"value": 2125, "unit": "rpm"}
